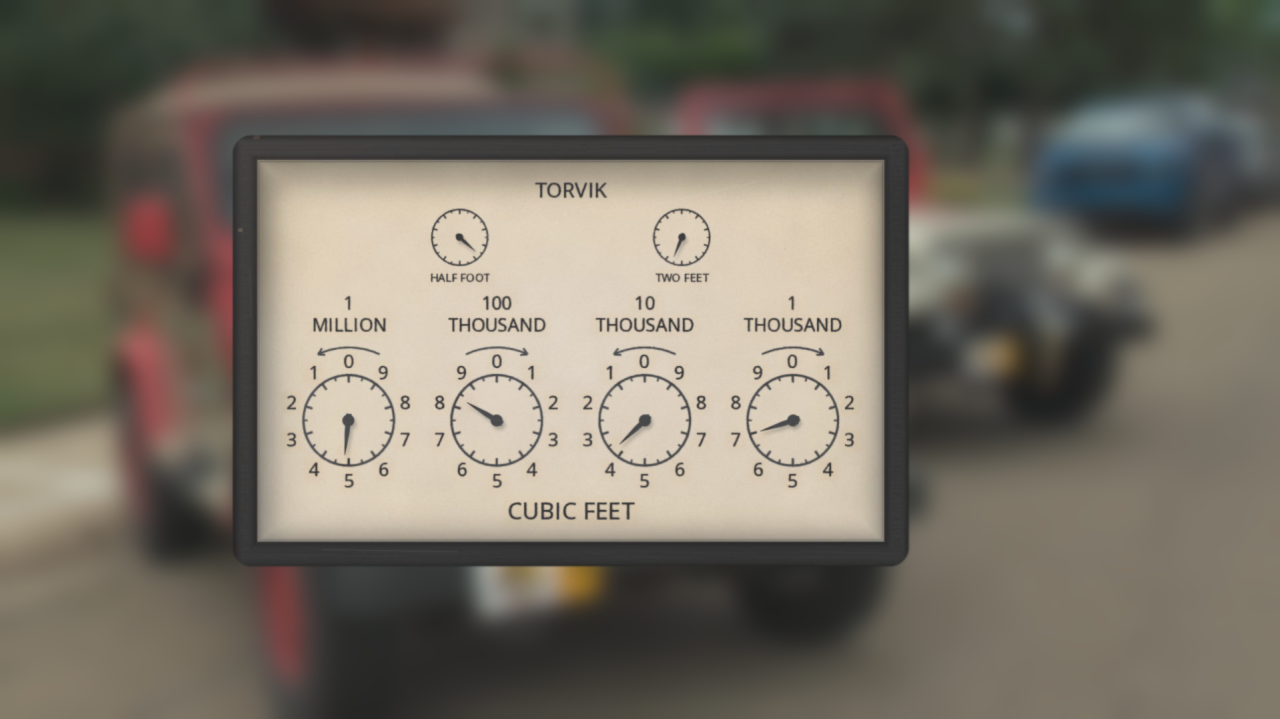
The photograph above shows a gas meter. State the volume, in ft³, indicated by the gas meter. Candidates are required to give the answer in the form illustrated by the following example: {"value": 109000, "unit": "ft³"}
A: {"value": 483700, "unit": "ft³"}
